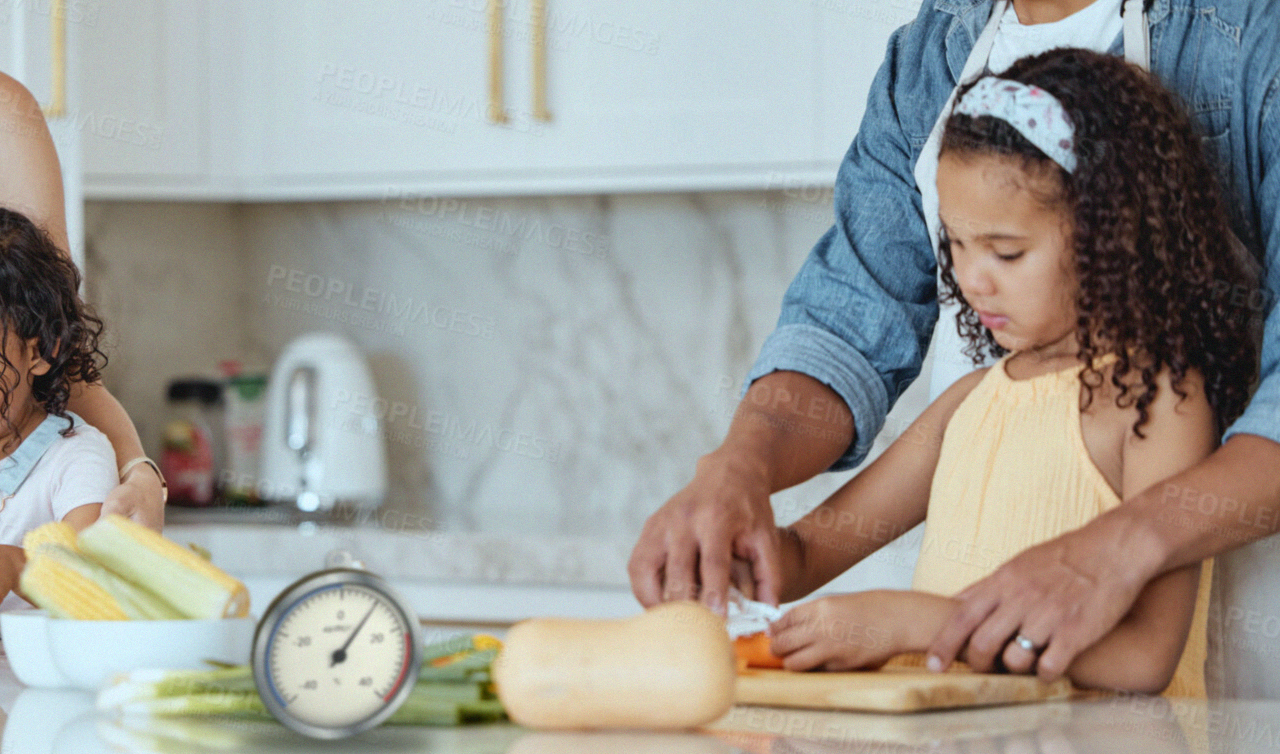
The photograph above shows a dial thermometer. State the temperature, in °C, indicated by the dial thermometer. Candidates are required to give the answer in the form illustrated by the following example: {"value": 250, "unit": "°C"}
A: {"value": 10, "unit": "°C"}
